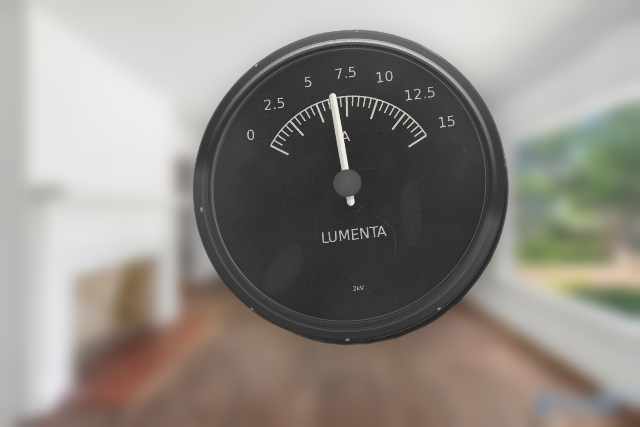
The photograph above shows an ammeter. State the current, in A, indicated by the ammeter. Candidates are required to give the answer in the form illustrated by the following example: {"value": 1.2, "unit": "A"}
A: {"value": 6.5, "unit": "A"}
